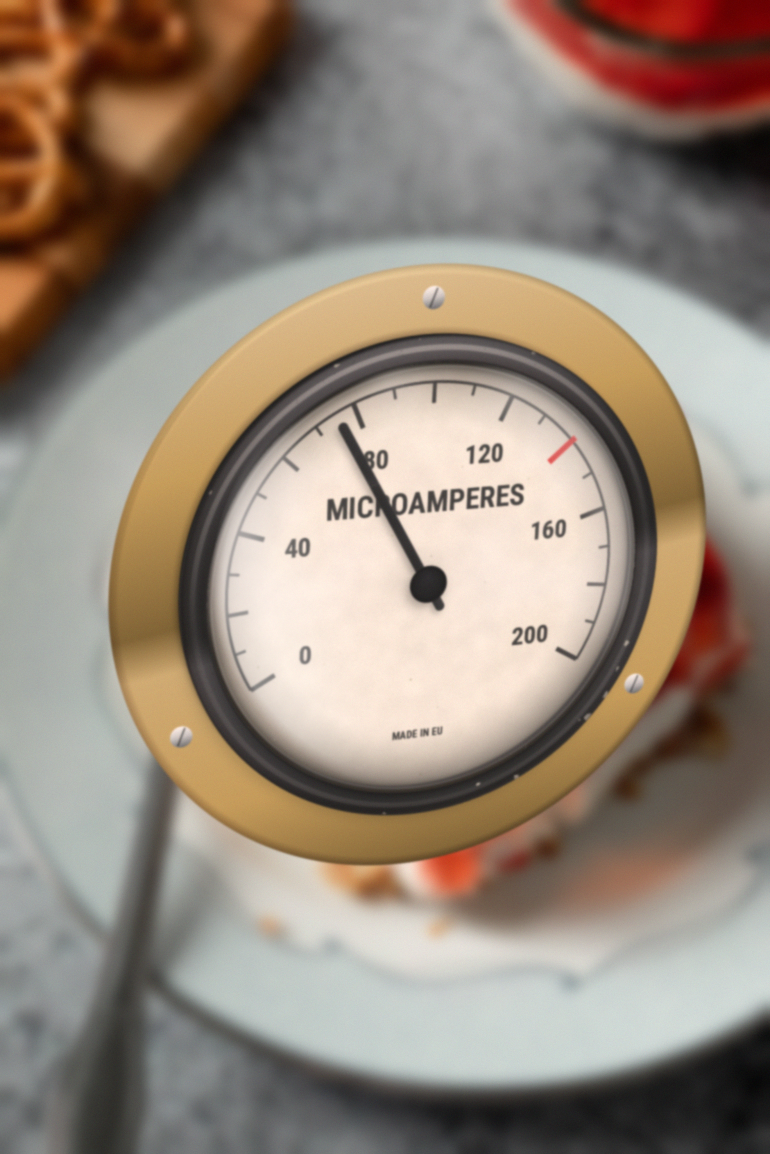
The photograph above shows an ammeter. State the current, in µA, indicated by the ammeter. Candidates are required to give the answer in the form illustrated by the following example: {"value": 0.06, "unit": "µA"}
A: {"value": 75, "unit": "µA"}
